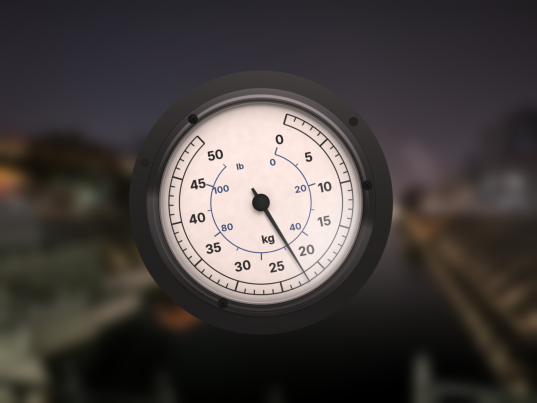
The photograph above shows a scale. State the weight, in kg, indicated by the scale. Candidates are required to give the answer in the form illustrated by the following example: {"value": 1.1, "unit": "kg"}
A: {"value": 22, "unit": "kg"}
